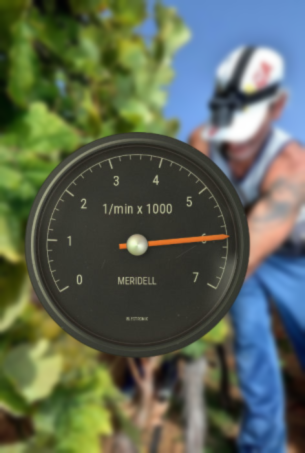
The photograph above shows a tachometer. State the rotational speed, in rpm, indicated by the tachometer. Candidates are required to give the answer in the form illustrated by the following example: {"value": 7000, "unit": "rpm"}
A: {"value": 6000, "unit": "rpm"}
